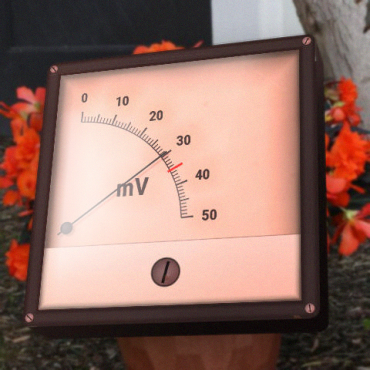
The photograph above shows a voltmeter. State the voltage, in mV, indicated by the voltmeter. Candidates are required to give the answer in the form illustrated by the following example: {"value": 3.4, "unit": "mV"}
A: {"value": 30, "unit": "mV"}
